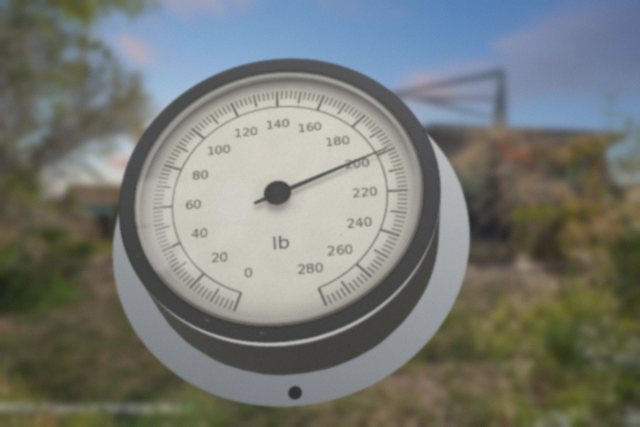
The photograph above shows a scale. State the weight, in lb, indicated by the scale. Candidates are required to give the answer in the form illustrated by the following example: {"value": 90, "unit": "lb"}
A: {"value": 200, "unit": "lb"}
